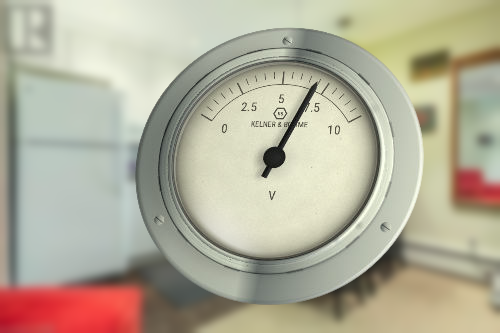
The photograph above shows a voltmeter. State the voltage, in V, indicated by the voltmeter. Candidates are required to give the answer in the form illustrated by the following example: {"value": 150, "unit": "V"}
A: {"value": 7, "unit": "V"}
